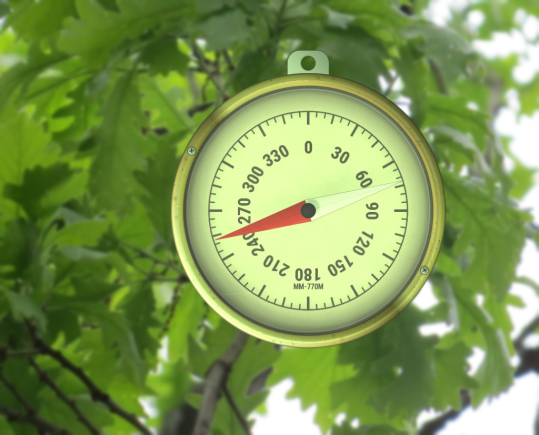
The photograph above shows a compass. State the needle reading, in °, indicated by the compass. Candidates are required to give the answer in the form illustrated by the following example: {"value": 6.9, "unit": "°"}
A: {"value": 252.5, "unit": "°"}
